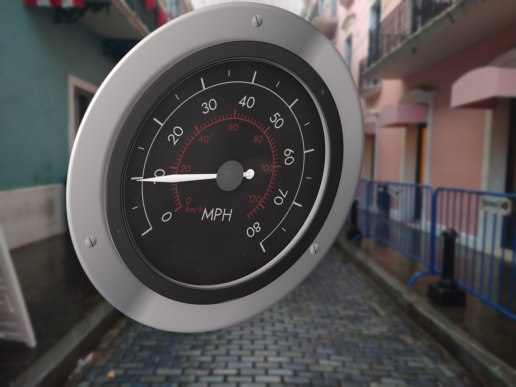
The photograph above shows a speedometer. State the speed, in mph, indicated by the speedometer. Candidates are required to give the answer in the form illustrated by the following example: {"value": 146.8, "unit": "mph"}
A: {"value": 10, "unit": "mph"}
